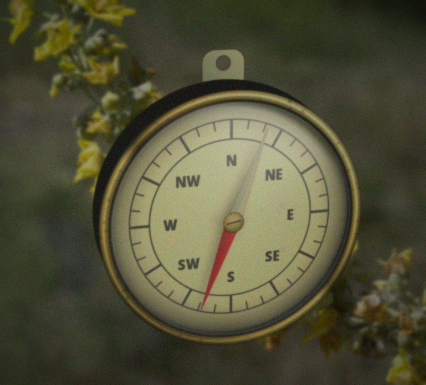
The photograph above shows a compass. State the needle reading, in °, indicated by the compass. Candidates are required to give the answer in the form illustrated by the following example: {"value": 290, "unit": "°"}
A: {"value": 200, "unit": "°"}
